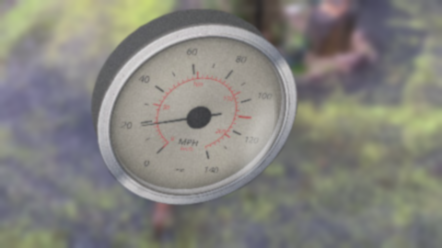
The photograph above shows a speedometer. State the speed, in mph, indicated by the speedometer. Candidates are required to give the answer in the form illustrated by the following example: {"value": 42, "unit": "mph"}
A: {"value": 20, "unit": "mph"}
